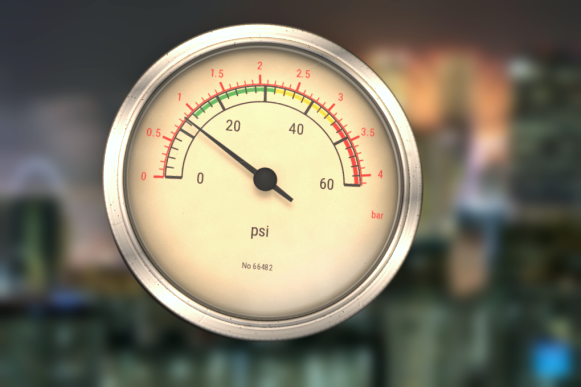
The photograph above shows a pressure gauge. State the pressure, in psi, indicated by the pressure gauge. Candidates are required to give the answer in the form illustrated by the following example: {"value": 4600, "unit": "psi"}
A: {"value": 12, "unit": "psi"}
